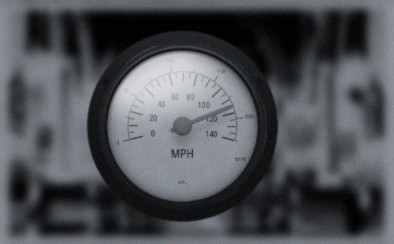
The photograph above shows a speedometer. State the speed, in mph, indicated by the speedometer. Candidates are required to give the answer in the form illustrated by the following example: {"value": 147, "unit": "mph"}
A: {"value": 115, "unit": "mph"}
